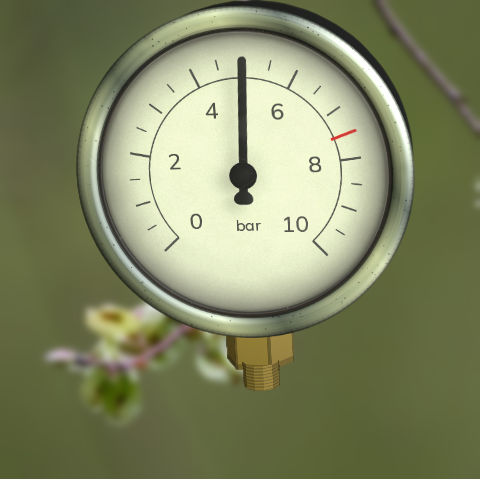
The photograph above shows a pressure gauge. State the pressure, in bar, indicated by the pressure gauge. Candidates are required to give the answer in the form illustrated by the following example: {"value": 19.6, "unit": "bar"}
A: {"value": 5, "unit": "bar"}
